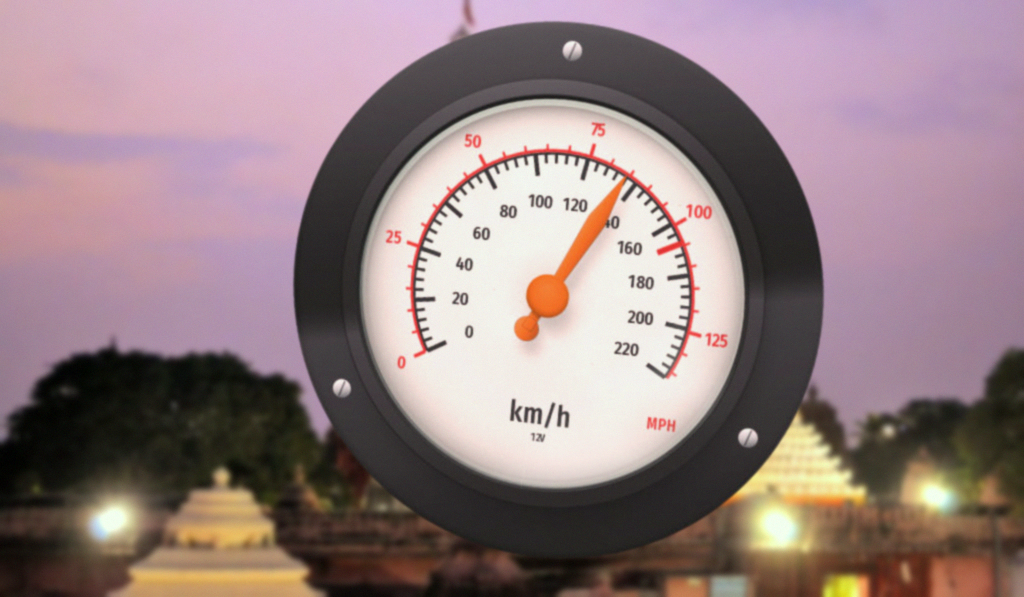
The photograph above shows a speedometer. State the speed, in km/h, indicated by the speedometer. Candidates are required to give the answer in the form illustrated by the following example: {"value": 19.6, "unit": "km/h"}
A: {"value": 136, "unit": "km/h"}
